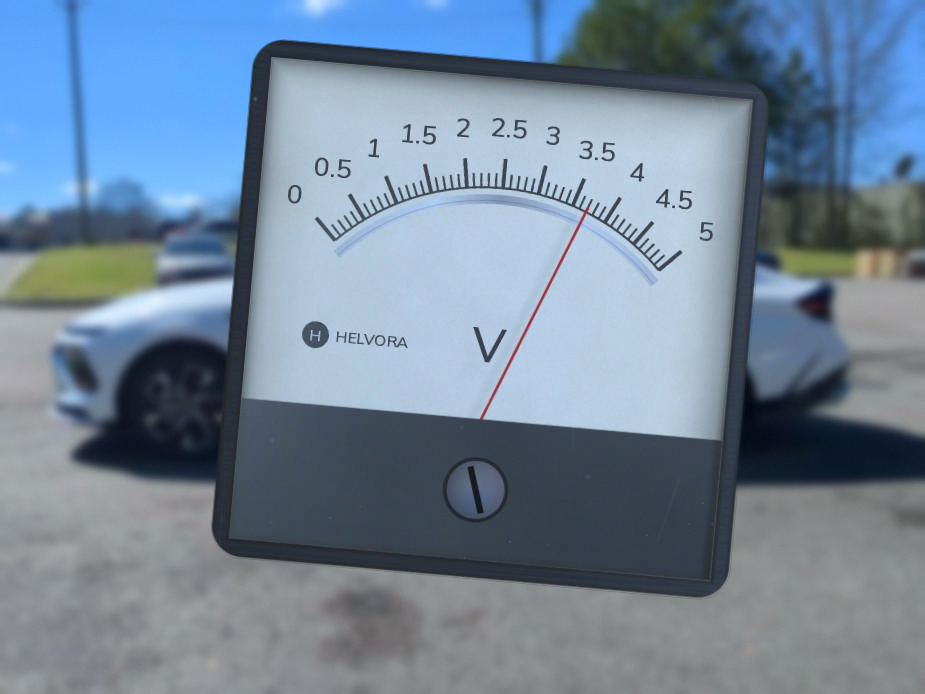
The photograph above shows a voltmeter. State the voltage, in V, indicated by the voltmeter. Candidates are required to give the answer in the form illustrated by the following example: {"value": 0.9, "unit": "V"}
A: {"value": 3.7, "unit": "V"}
